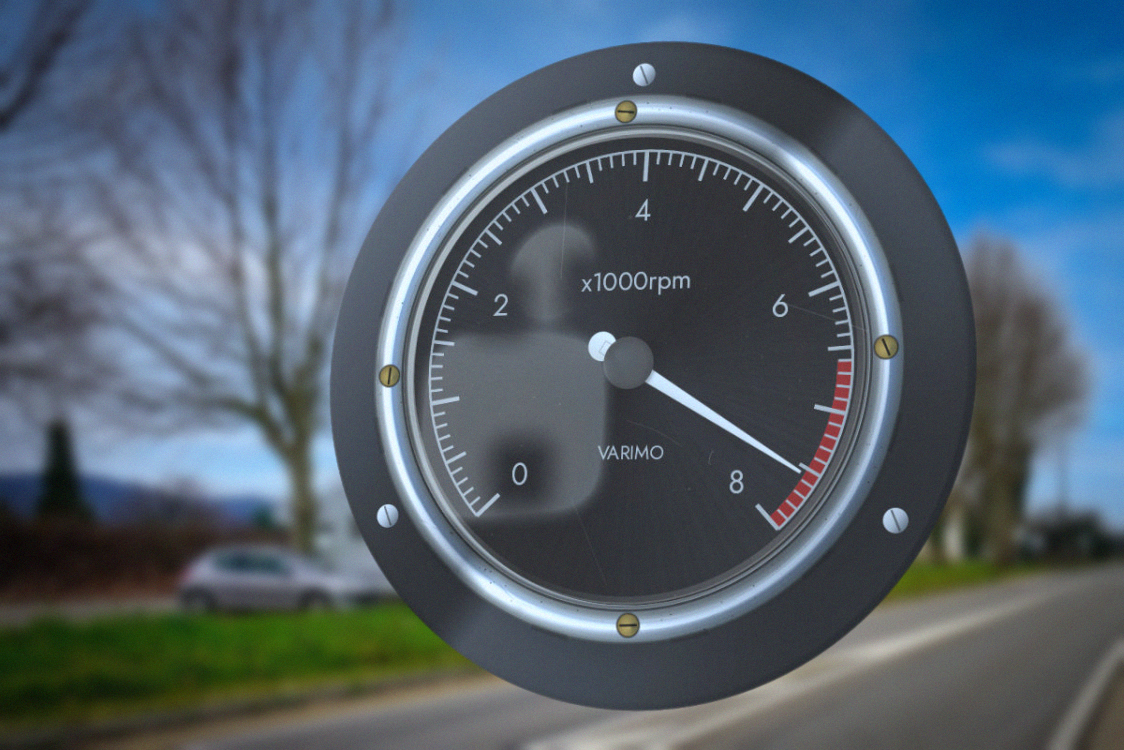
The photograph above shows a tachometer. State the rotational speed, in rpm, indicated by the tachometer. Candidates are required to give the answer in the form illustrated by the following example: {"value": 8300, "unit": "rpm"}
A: {"value": 7550, "unit": "rpm"}
